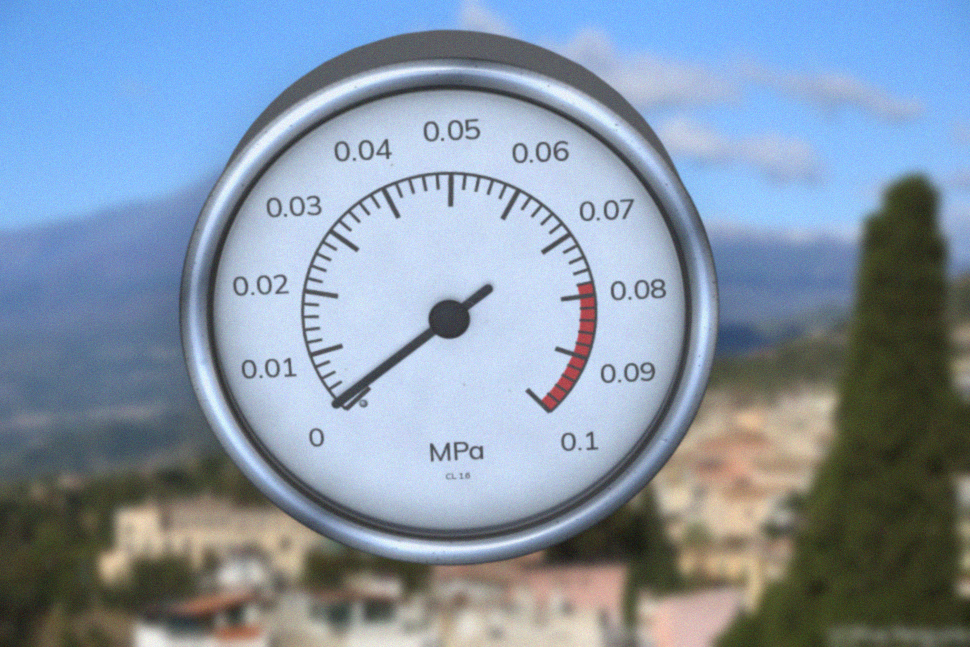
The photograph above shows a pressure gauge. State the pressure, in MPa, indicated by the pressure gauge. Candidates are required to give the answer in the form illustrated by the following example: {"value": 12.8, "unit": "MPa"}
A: {"value": 0.002, "unit": "MPa"}
